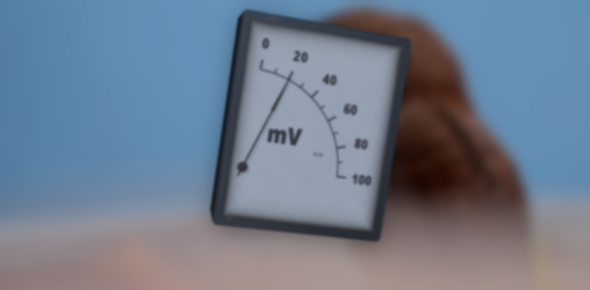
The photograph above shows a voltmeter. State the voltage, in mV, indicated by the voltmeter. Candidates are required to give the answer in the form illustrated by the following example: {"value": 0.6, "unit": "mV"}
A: {"value": 20, "unit": "mV"}
